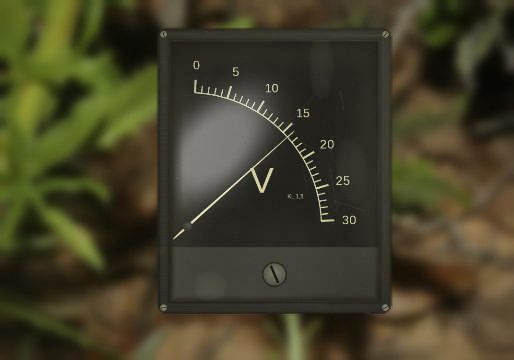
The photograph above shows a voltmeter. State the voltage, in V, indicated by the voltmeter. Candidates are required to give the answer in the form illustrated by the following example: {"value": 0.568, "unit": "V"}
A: {"value": 16, "unit": "V"}
